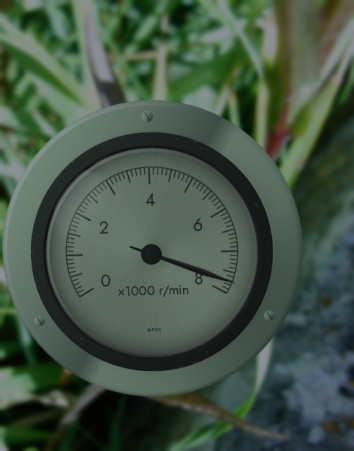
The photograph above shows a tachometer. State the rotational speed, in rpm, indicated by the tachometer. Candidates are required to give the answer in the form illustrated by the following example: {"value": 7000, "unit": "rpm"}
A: {"value": 7700, "unit": "rpm"}
